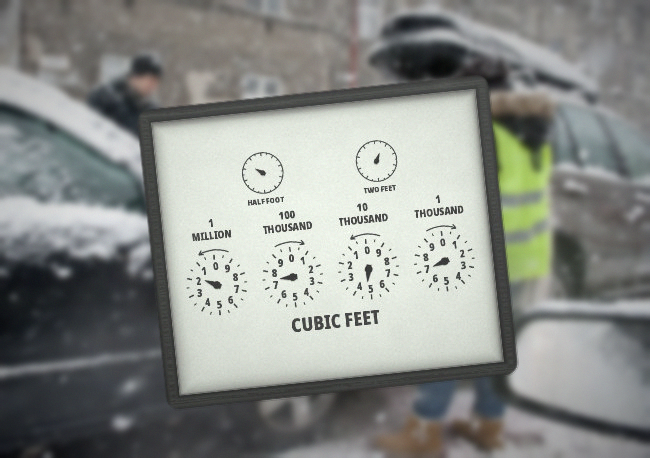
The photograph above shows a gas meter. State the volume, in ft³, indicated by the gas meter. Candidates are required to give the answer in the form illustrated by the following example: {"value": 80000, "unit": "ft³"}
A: {"value": 174700, "unit": "ft³"}
